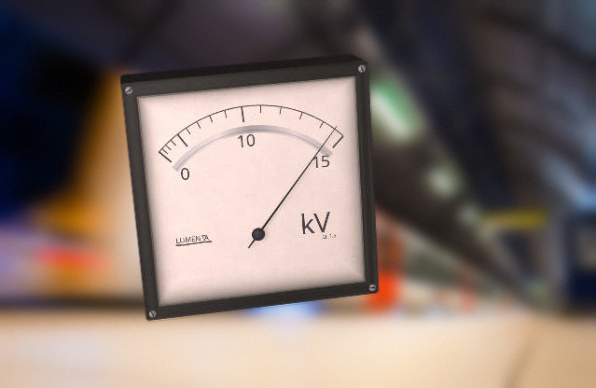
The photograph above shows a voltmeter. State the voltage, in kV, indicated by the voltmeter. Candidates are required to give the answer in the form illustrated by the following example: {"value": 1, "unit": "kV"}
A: {"value": 14.5, "unit": "kV"}
